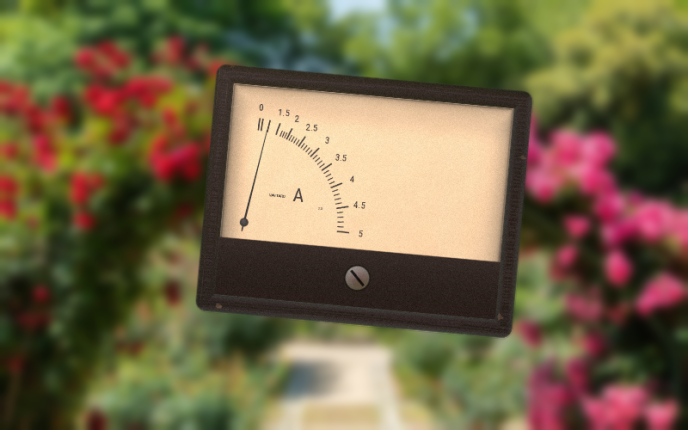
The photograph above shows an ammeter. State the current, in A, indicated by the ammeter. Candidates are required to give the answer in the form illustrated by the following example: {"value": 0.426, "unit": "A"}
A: {"value": 1, "unit": "A"}
